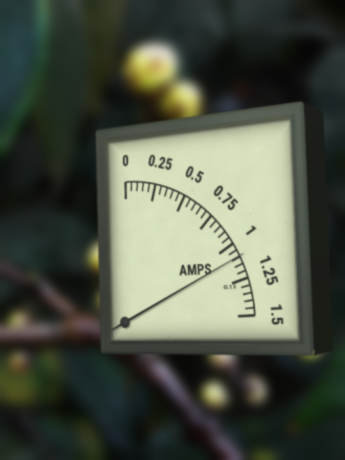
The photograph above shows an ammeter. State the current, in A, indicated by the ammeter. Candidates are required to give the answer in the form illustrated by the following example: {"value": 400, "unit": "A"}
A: {"value": 1.1, "unit": "A"}
